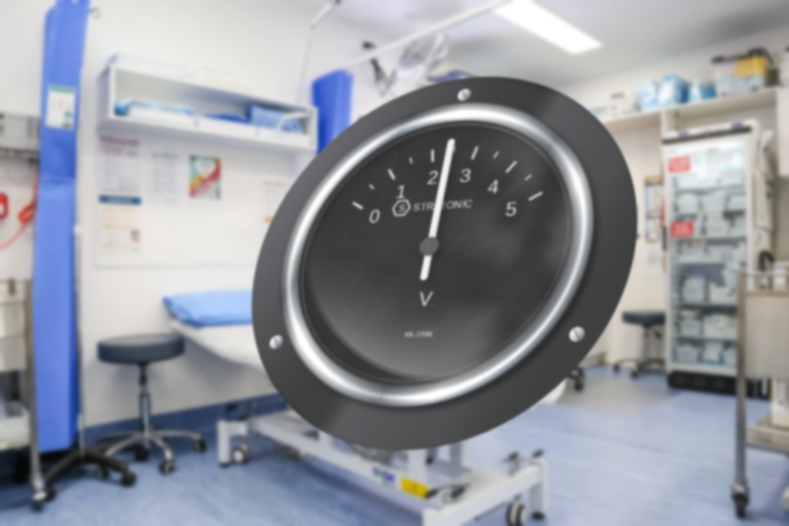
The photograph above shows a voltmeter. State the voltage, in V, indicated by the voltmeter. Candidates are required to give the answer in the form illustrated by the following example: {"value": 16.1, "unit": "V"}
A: {"value": 2.5, "unit": "V"}
